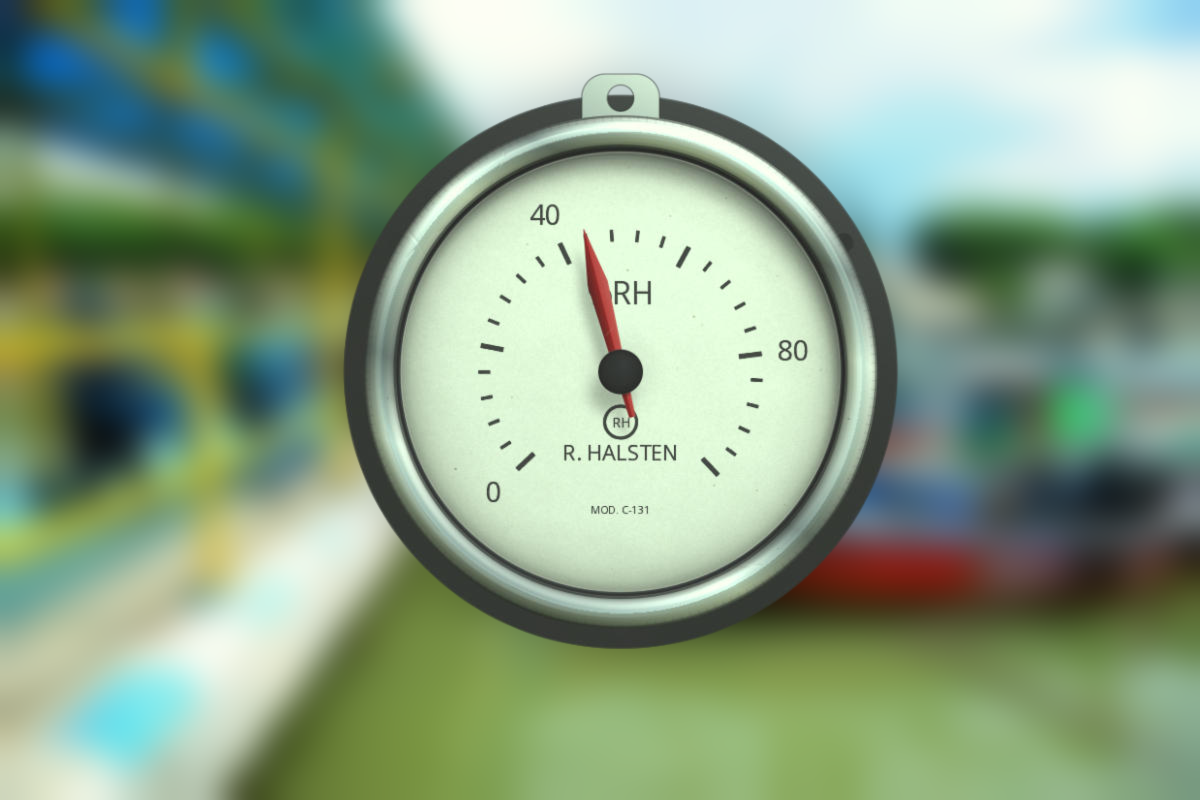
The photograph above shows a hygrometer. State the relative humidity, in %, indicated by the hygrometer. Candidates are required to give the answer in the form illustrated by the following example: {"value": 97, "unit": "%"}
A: {"value": 44, "unit": "%"}
